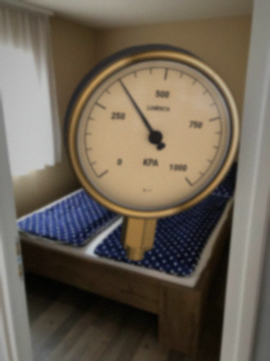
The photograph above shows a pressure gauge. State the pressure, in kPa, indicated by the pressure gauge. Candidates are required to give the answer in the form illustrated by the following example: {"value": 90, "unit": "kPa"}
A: {"value": 350, "unit": "kPa"}
